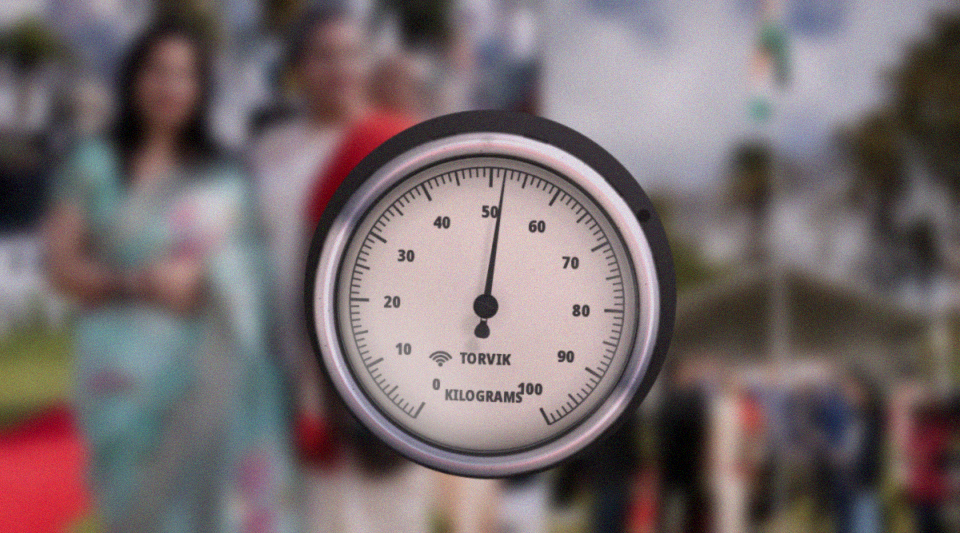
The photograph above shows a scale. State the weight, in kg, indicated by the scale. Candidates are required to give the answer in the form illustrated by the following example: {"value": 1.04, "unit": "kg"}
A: {"value": 52, "unit": "kg"}
